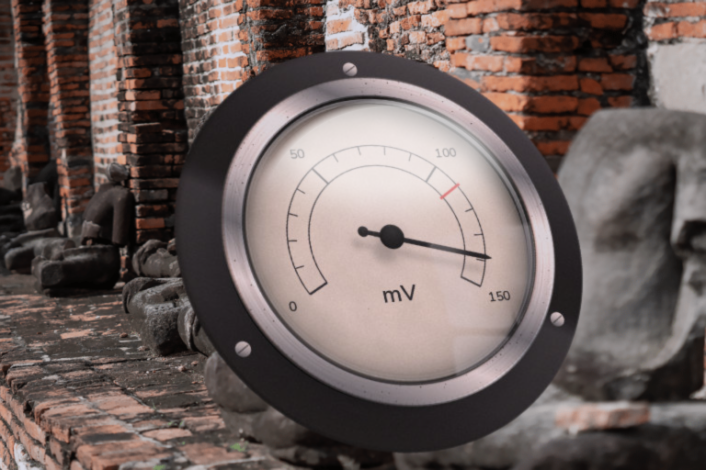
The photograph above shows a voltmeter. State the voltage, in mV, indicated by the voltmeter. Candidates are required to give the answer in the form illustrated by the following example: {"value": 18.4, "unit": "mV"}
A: {"value": 140, "unit": "mV"}
